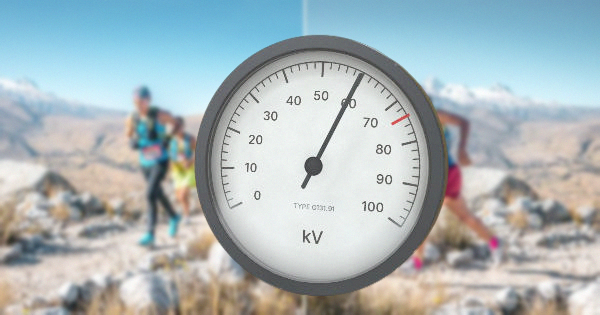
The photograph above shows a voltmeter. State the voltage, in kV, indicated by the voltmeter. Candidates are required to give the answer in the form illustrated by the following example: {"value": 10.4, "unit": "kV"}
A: {"value": 60, "unit": "kV"}
